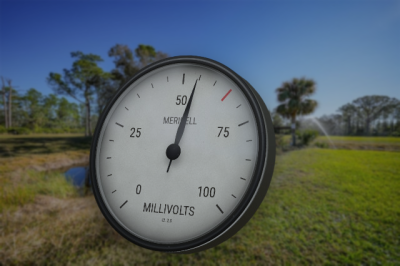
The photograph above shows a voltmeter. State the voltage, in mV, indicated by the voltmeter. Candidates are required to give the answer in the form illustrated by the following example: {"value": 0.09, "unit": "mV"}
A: {"value": 55, "unit": "mV"}
